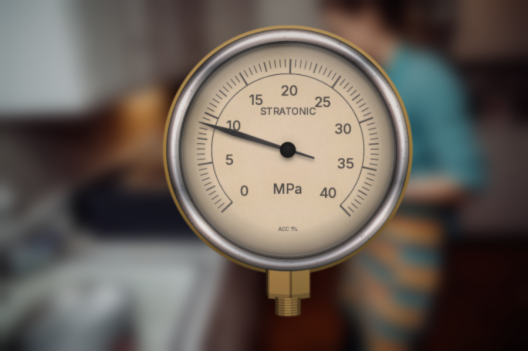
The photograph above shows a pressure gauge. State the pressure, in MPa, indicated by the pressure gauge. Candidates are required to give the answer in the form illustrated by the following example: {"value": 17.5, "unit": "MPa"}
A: {"value": 9, "unit": "MPa"}
